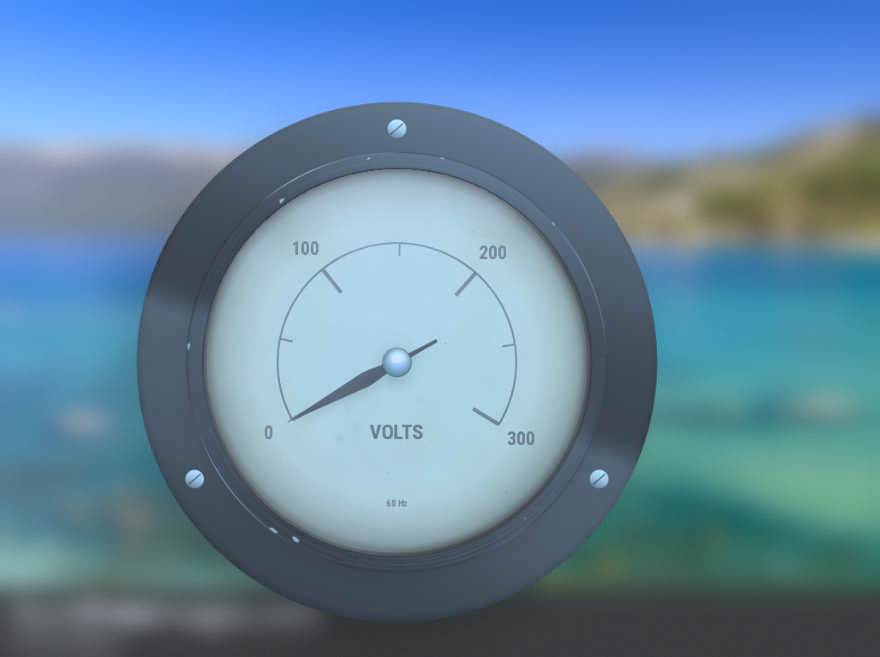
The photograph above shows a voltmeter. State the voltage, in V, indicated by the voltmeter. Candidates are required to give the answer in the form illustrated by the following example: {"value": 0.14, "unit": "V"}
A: {"value": 0, "unit": "V"}
